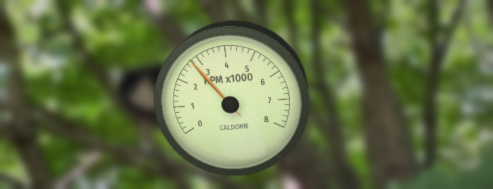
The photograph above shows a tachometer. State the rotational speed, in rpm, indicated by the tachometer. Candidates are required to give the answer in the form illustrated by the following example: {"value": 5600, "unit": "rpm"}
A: {"value": 2800, "unit": "rpm"}
